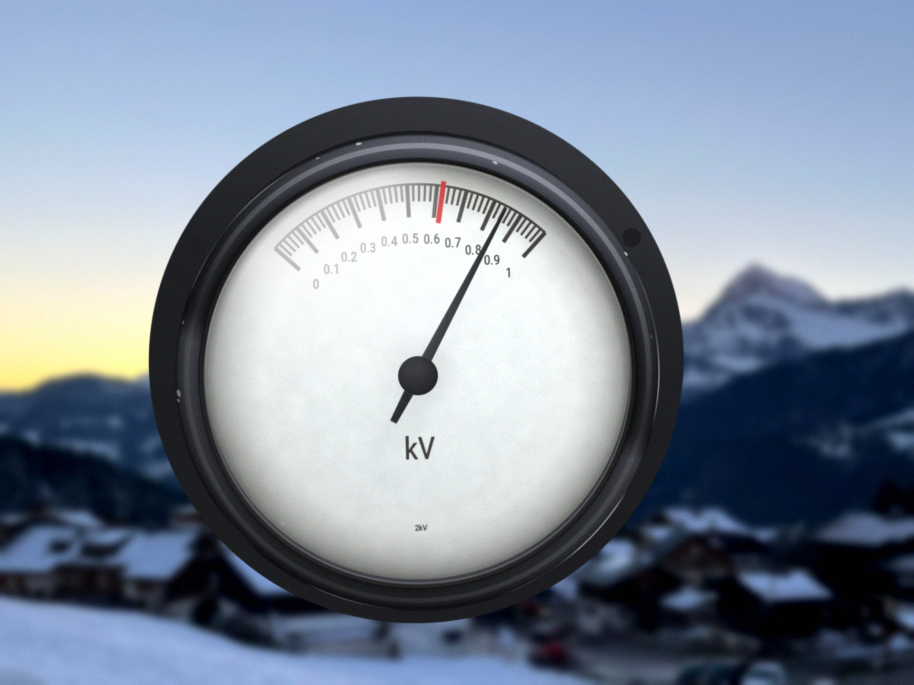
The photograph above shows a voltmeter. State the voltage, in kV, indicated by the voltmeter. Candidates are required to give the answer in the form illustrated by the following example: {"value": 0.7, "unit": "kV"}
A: {"value": 0.84, "unit": "kV"}
